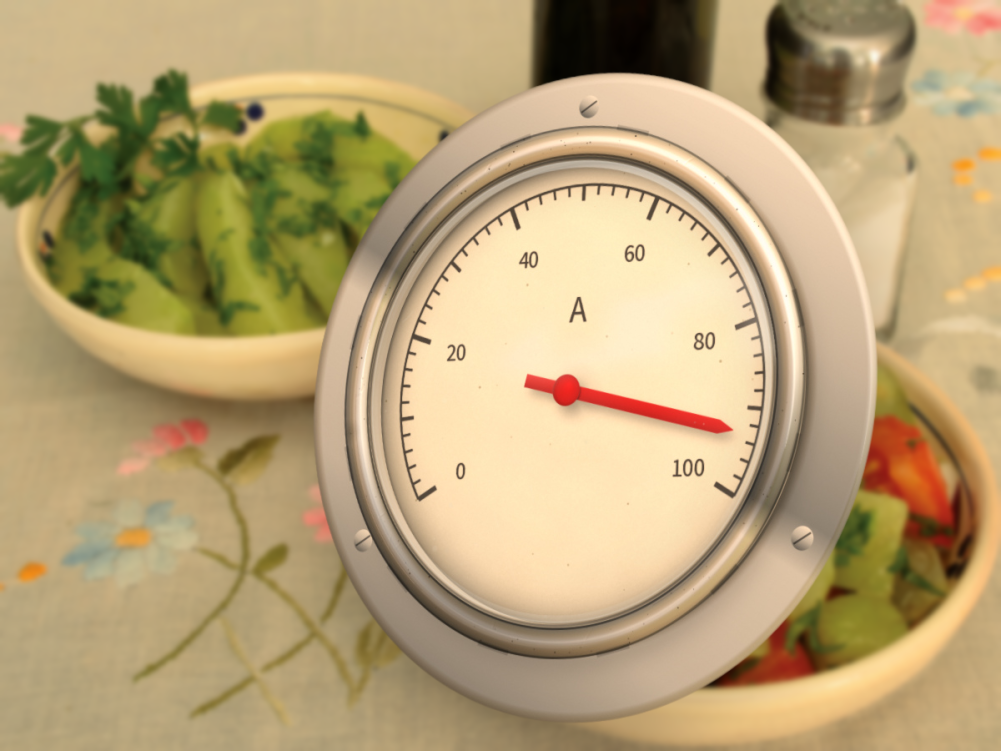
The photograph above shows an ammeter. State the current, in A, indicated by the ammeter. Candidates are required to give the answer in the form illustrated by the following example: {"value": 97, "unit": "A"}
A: {"value": 93, "unit": "A"}
